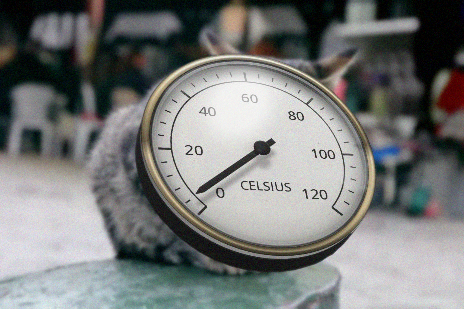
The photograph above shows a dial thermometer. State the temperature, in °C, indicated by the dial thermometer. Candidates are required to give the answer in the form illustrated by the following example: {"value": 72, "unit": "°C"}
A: {"value": 4, "unit": "°C"}
